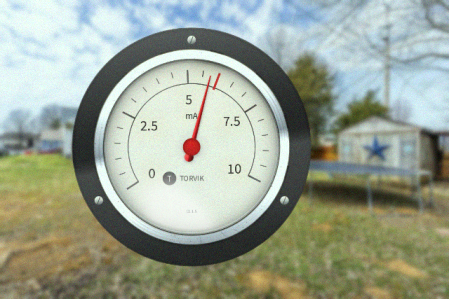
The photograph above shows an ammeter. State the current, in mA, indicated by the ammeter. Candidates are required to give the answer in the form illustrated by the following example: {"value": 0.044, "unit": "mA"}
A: {"value": 5.75, "unit": "mA"}
